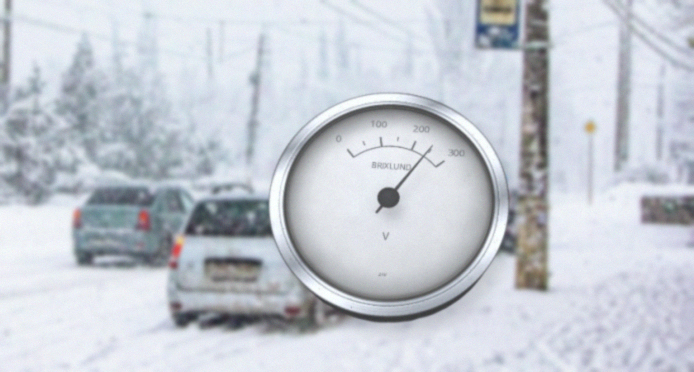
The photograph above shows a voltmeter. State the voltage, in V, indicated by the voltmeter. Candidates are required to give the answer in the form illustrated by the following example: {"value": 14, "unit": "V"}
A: {"value": 250, "unit": "V"}
